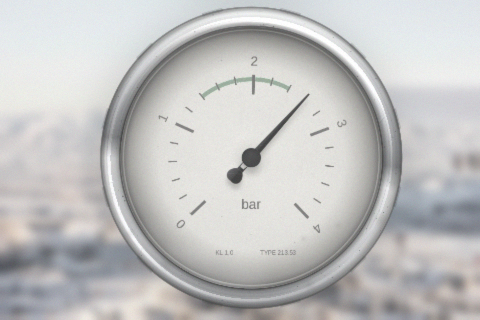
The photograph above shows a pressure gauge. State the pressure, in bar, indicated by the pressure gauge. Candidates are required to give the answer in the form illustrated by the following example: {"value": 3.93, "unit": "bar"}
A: {"value": 2.6, "unit": "bar"}
